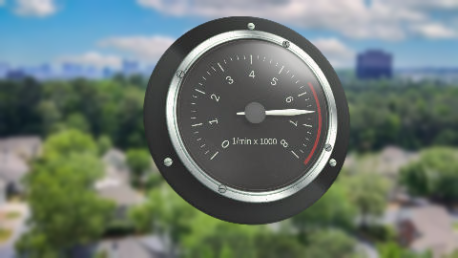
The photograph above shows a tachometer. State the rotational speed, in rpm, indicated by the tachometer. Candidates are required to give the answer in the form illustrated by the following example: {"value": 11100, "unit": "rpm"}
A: {"value": 6600, "unit": "rpm"}
